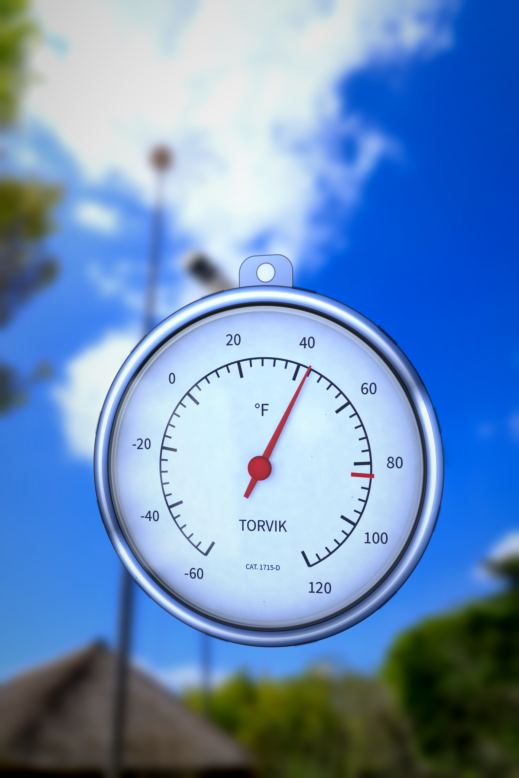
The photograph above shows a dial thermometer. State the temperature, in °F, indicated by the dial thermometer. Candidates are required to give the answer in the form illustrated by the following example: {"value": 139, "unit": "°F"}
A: {"value": 44, "unit": "°F"}
